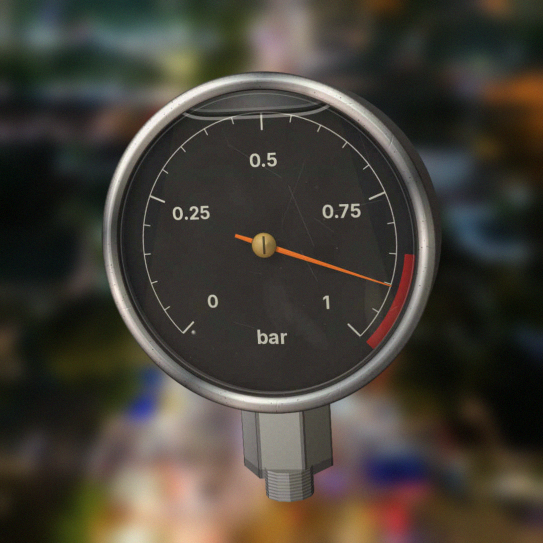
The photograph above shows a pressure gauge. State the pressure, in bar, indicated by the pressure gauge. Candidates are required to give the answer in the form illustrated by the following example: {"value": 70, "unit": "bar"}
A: {"value": 0.9, "unit": "bar"}
